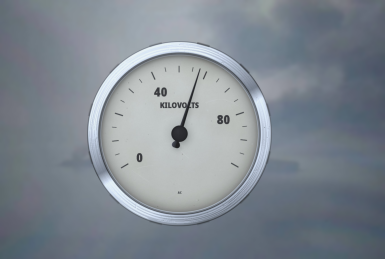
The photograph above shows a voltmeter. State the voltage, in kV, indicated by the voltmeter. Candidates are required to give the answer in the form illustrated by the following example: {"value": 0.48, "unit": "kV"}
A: {"value": 57.5, "unit": "kV"}
